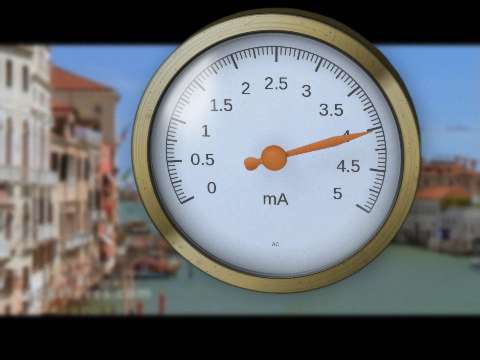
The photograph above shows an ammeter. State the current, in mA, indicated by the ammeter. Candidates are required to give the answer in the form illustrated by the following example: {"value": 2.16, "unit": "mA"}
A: {"value": 4, "unit": "mA"}
